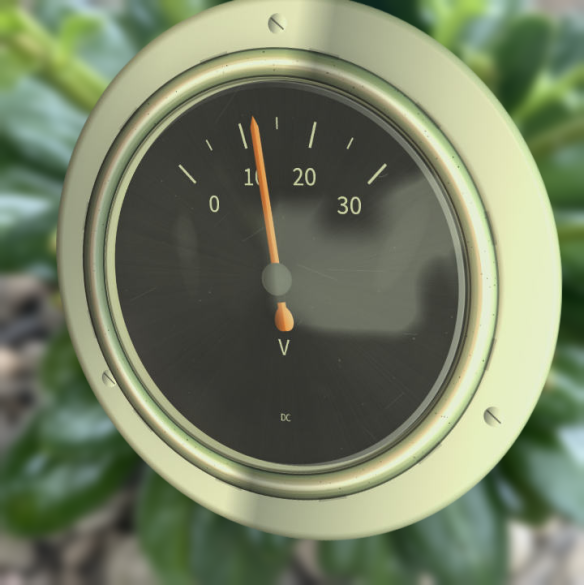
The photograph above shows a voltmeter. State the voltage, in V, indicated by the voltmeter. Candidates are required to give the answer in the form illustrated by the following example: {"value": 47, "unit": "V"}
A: {"value": 12.5, "unit": "V"}
